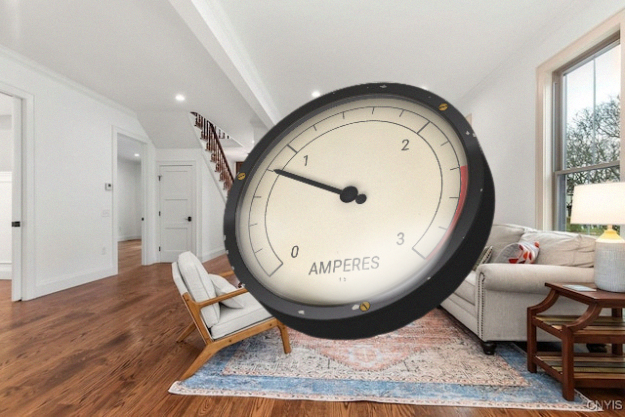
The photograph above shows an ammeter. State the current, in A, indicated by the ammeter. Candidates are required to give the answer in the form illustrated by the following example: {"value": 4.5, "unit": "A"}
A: {"value": 0.8, "unit": "A"}
